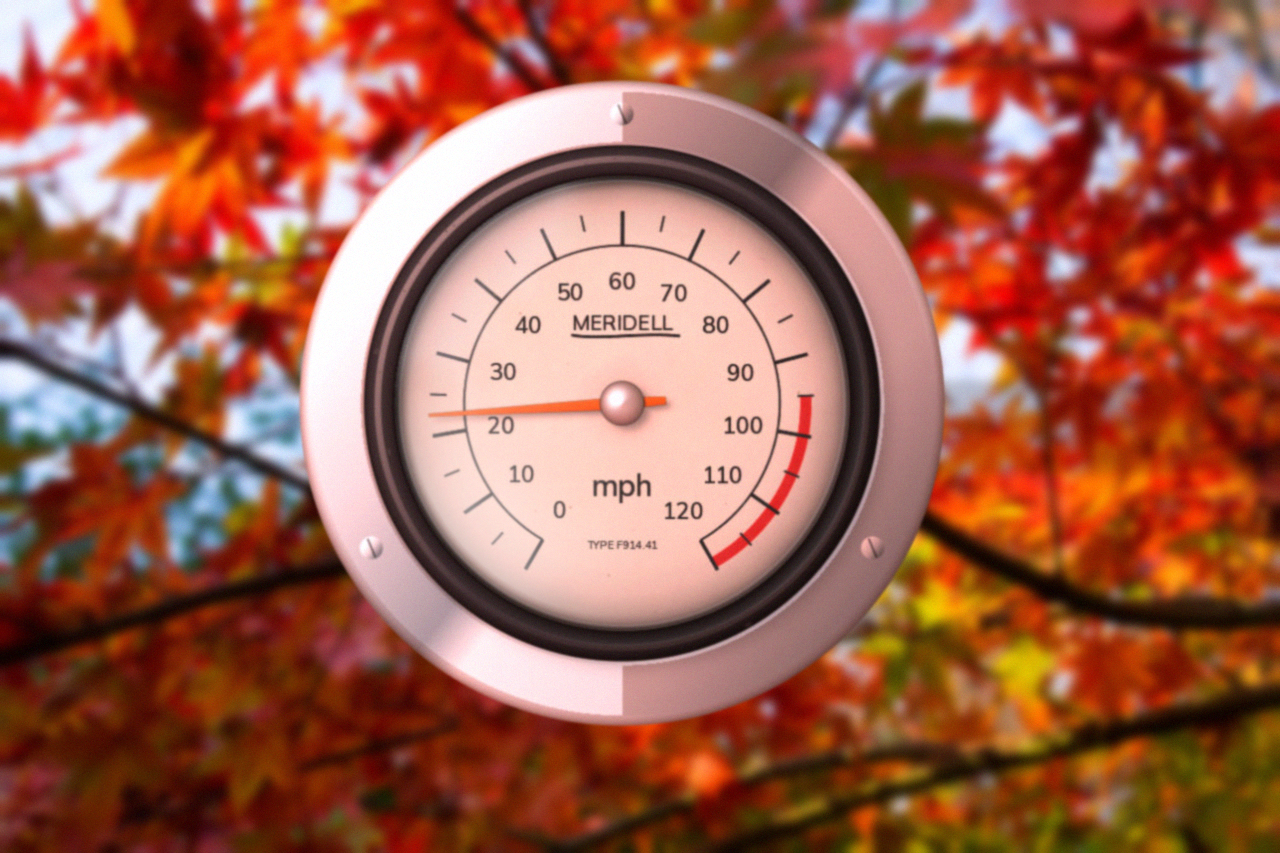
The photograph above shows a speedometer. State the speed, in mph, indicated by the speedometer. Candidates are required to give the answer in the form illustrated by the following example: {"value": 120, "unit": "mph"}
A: {"value": 22.5, "unit": "mph"}
